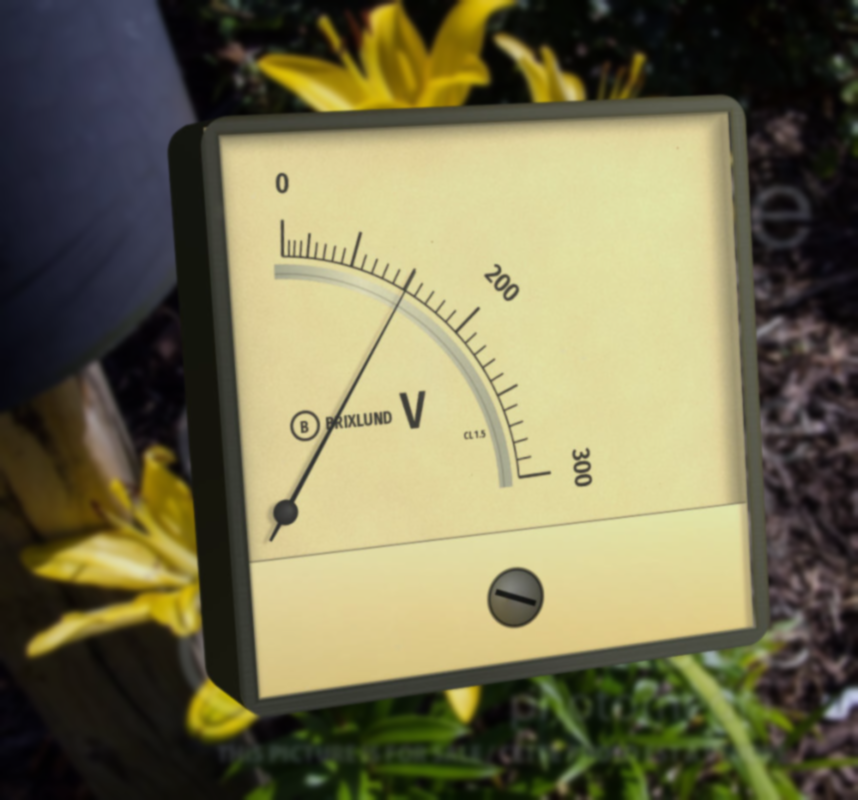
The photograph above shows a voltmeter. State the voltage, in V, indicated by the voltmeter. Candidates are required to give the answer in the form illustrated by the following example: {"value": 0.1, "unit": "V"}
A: {"value": 150, "unit": "V"}
